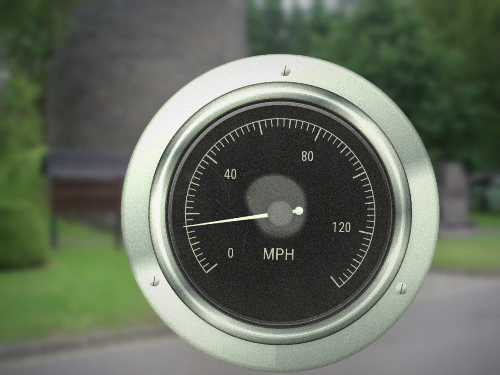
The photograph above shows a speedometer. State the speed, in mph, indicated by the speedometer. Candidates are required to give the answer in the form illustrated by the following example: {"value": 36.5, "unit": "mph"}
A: {"value": 16, "unit": "mph"}
